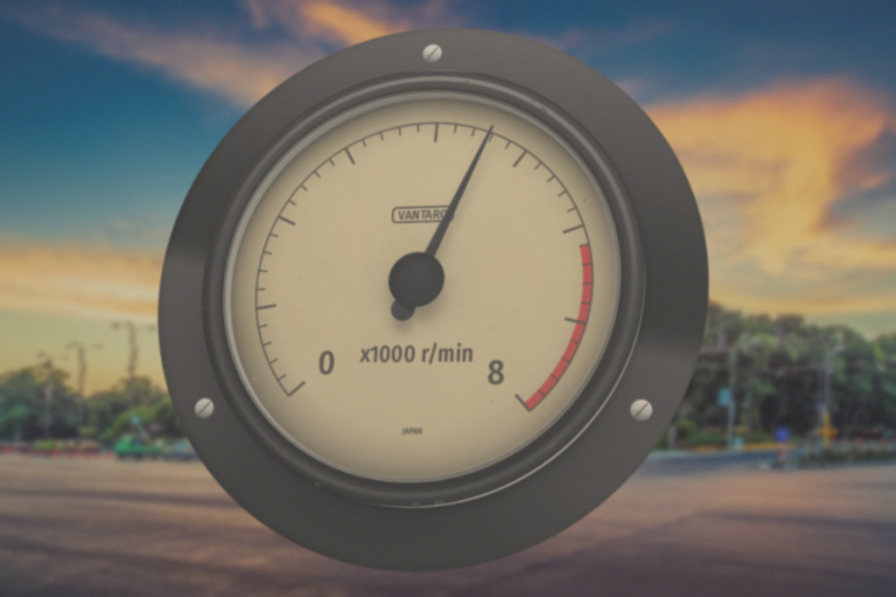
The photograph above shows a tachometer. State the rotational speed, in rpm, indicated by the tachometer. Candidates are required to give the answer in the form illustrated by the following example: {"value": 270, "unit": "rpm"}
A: {"value": 4600, "unit": "rpm"}
